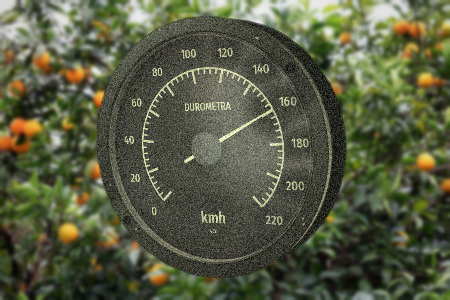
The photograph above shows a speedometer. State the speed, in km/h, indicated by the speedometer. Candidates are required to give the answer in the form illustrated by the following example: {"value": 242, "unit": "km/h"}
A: {"value": 160, "unit": "km/h"}
